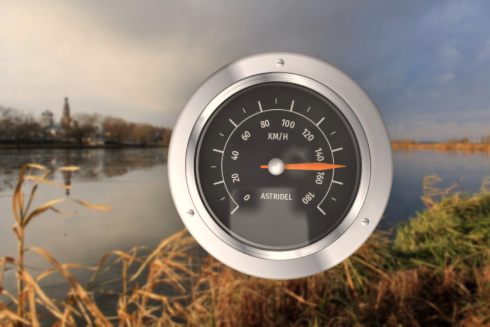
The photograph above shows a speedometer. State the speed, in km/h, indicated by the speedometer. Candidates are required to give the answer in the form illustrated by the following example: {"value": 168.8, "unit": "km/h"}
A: {"value": 150, "unit": "km/h"}
